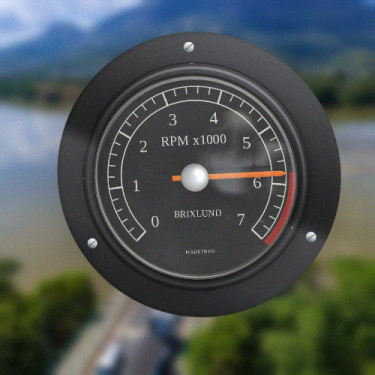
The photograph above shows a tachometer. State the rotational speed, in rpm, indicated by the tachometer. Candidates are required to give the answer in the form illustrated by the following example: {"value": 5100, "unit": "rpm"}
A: {"value": 5800, "unit": "rpm"}
